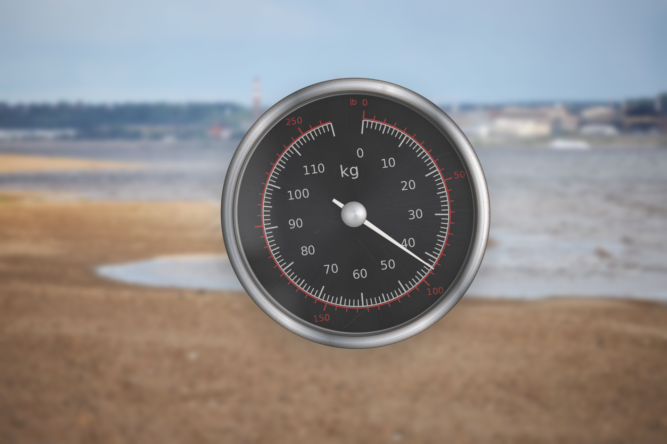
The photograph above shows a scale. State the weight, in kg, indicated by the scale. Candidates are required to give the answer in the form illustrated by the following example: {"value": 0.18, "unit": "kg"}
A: {"value": 42, "unit": "kg"}
